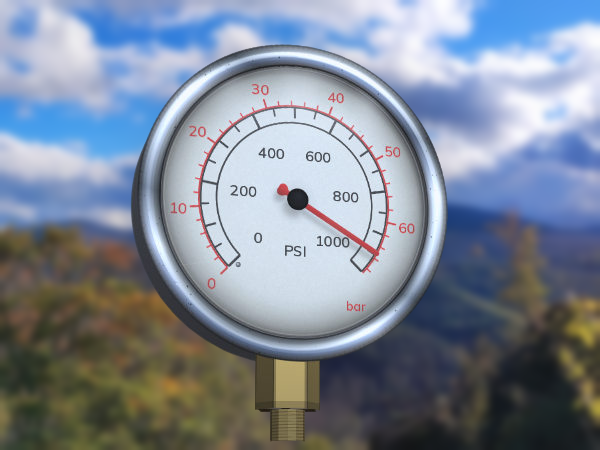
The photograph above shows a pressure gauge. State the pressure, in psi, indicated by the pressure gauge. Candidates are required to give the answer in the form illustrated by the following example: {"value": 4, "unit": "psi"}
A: {"value": 950, "unit": "psi"}
